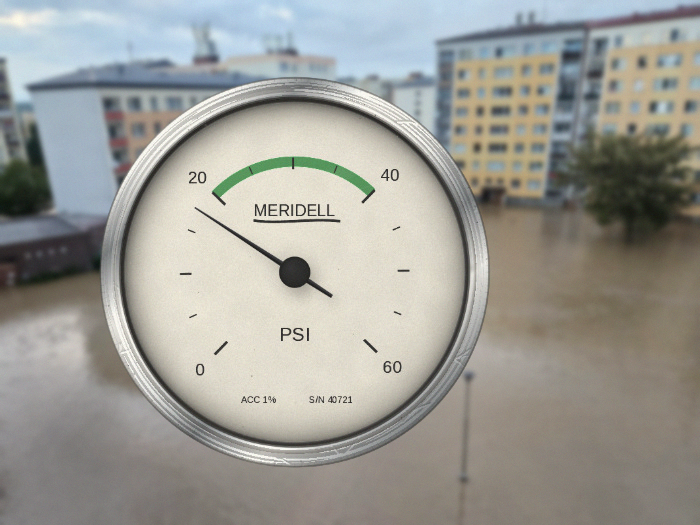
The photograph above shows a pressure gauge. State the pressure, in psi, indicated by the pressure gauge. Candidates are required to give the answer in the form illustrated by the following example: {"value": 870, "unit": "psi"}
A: {"value": 17.5, "unit": "psi"}
